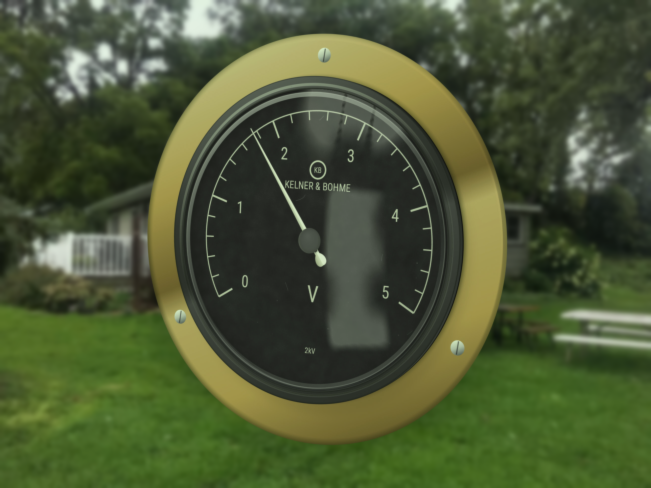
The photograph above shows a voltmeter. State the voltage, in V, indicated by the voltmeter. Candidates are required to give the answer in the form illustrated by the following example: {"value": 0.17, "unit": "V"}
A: {"value": 1.8, "unit": "V"}
